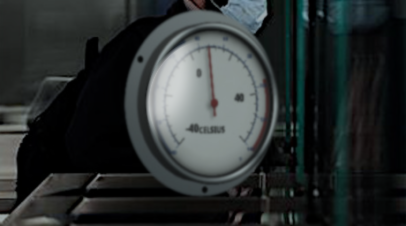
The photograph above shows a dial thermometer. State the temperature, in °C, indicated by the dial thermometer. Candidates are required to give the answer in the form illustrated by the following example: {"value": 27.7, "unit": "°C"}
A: {"value": 8, "unit": "°C"}
